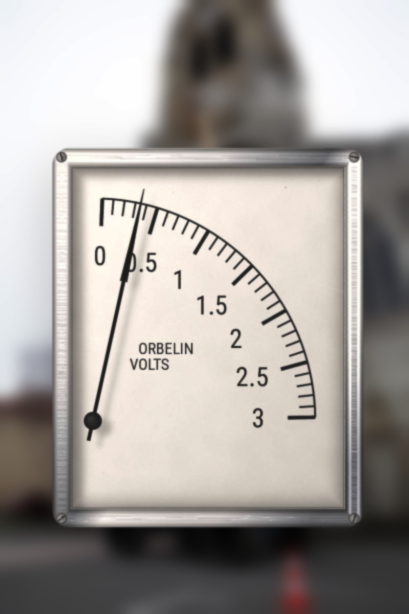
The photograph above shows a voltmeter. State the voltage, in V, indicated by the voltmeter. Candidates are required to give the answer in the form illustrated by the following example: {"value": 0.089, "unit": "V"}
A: {"value": 0.35, "unit": "V"}
